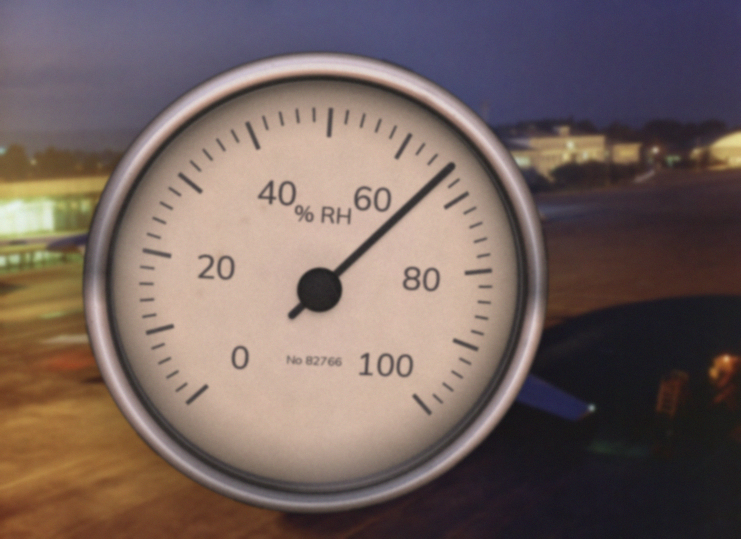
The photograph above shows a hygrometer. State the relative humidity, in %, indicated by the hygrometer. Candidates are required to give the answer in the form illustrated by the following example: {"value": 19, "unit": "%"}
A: {"value": 66, "unit": "%"}
